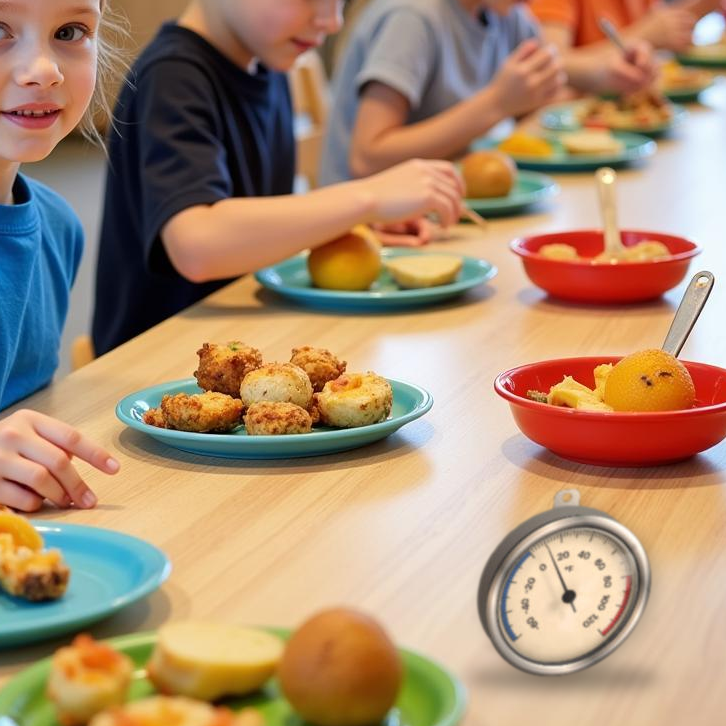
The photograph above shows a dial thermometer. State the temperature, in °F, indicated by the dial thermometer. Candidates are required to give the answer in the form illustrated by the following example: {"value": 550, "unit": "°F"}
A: {"value": 10, "unit": "°F"}
